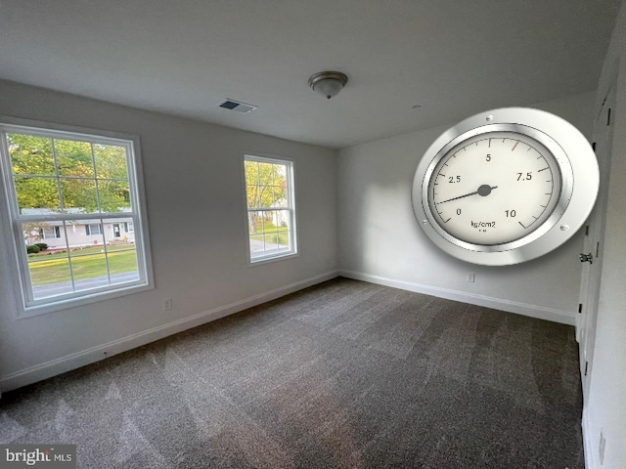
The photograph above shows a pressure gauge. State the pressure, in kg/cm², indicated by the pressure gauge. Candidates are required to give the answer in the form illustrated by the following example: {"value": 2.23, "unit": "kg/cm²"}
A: {"value": 1, "unit": "kg/cm²"}
